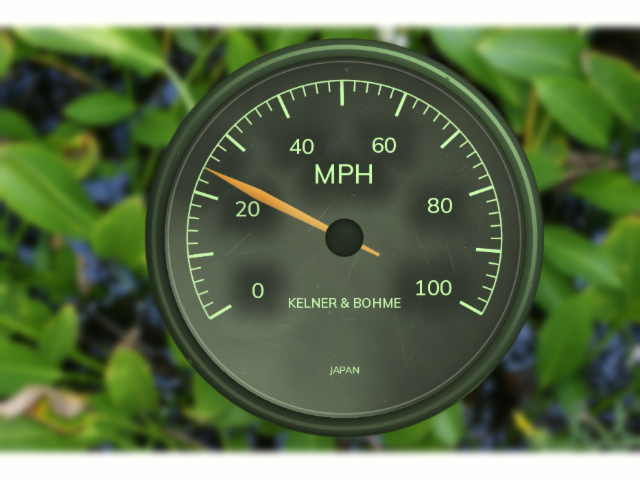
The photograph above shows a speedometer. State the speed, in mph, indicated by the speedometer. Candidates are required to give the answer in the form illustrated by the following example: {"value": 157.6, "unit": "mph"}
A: {"value": 24, "unit": "mph"}
